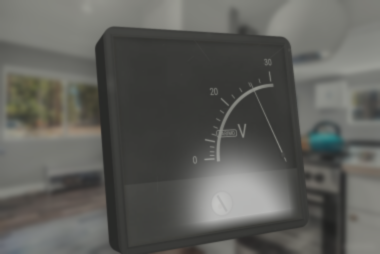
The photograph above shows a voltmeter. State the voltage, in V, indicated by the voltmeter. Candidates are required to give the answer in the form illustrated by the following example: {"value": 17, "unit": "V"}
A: {"value": 26, "unit": "V"}
